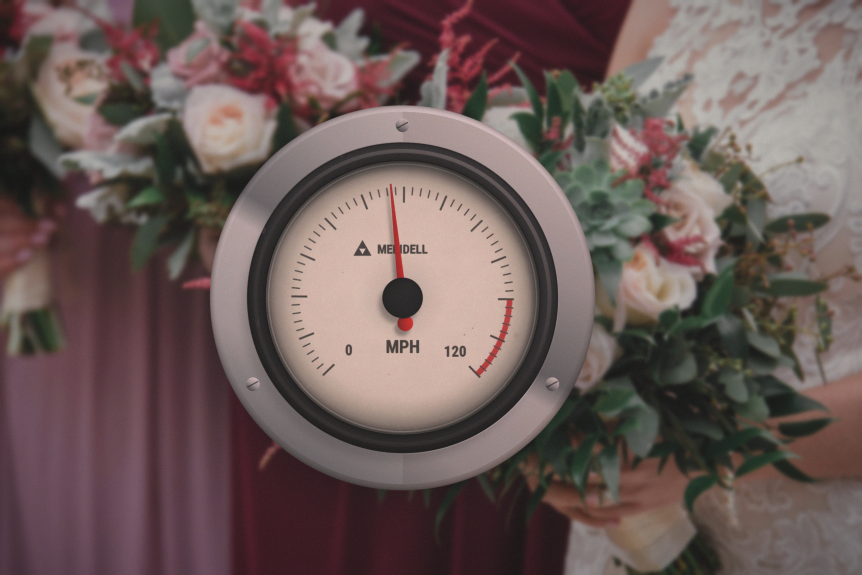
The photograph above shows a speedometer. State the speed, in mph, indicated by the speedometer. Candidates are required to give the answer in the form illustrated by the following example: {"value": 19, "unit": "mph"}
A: {"value": 57, "unit": "mph"}
